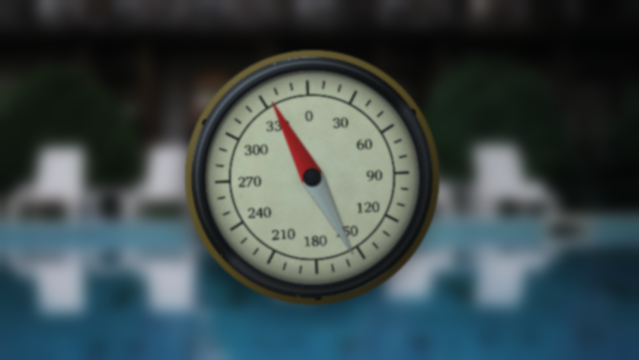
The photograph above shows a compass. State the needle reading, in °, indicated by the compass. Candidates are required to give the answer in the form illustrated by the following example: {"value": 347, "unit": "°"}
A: {"value": 335, "unit": "°"}
